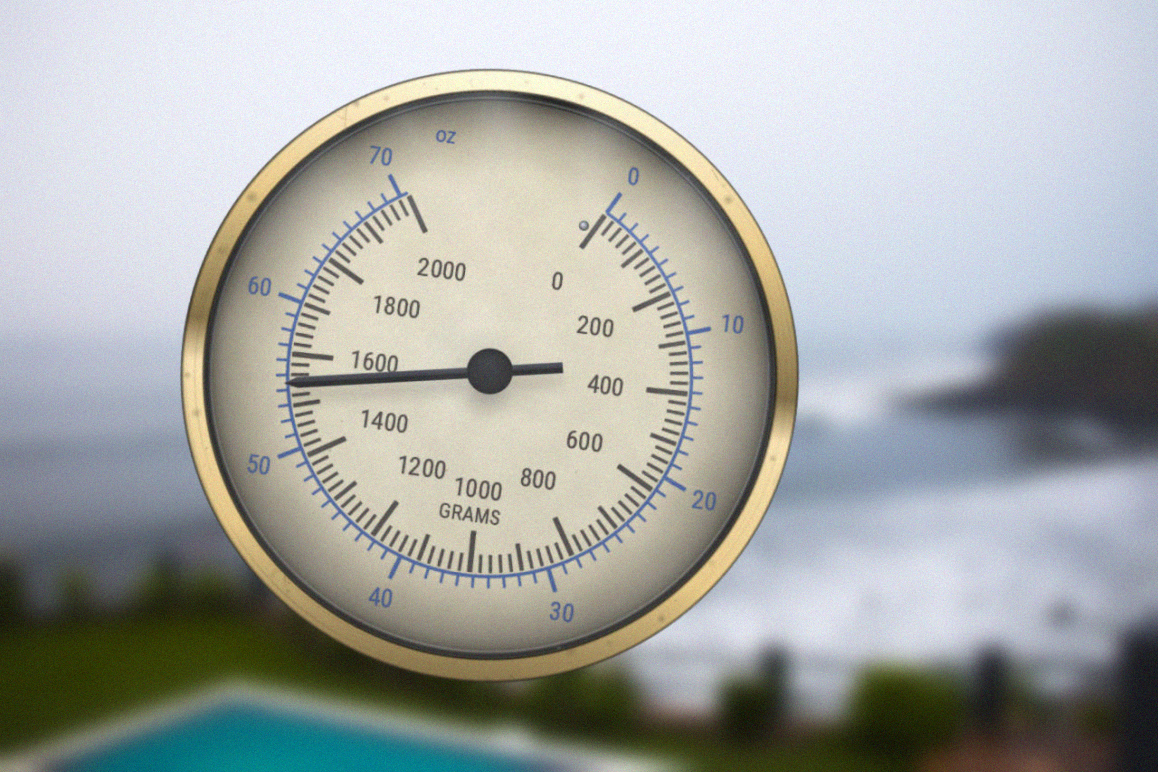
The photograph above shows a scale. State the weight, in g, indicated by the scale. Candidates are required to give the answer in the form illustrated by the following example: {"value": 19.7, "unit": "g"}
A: {"value": 1540, "unit": "g"}
